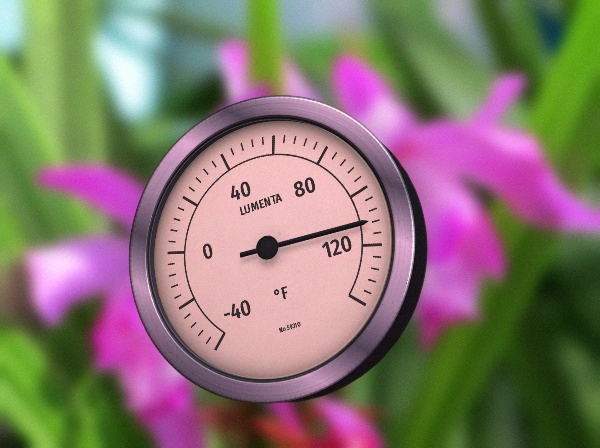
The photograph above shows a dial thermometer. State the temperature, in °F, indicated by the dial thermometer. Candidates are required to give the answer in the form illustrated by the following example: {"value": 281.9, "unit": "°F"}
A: {"value": 112, "unit": "°F"}
